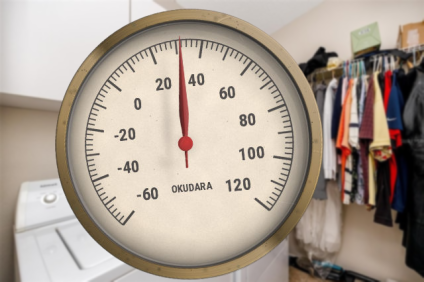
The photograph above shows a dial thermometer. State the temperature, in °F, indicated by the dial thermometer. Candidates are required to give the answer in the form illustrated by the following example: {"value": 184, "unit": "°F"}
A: {"value": 32, "unit": "°F"}
